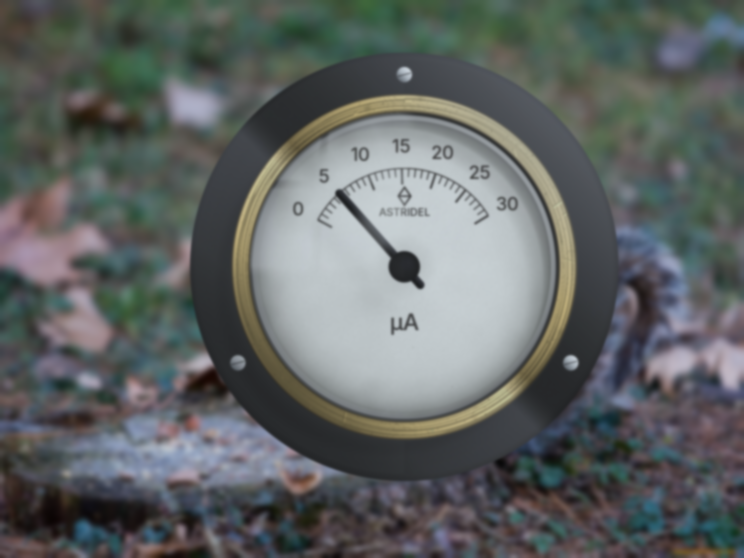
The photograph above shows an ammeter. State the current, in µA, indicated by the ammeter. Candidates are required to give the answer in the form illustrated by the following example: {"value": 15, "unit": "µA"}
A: {"value": 5, "unit": "µA"}
